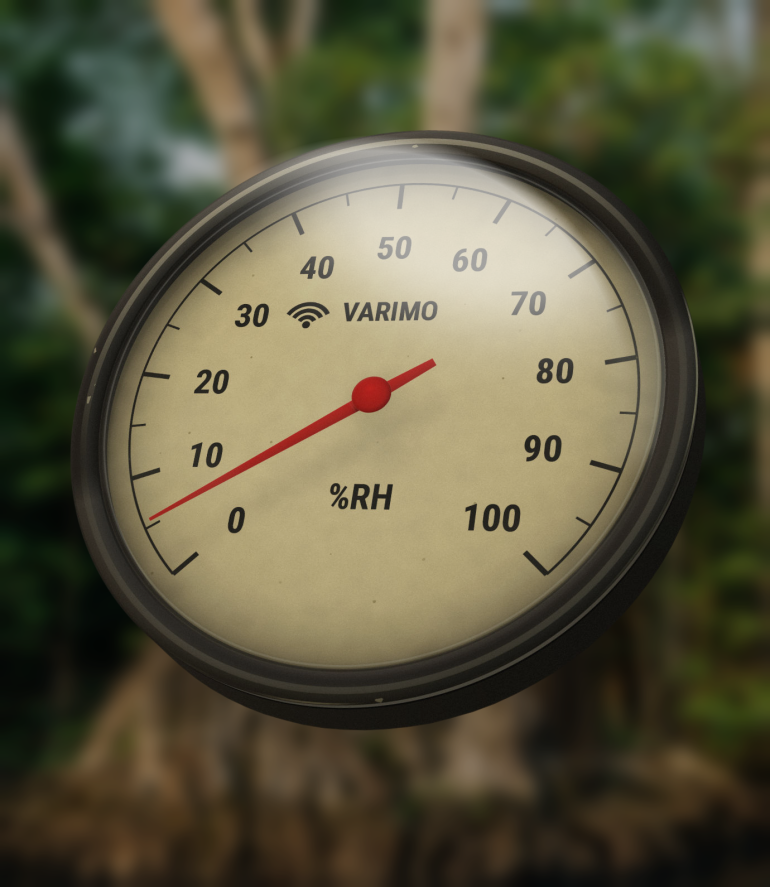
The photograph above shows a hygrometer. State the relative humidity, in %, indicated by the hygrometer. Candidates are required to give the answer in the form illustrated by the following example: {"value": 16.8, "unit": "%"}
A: {"value": 5, "unit": "%"}
